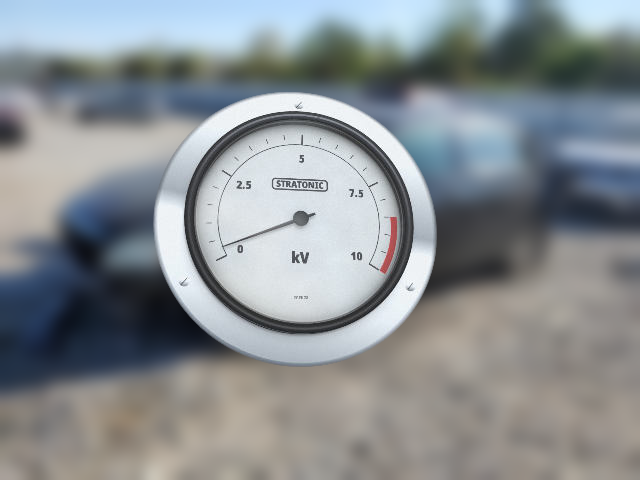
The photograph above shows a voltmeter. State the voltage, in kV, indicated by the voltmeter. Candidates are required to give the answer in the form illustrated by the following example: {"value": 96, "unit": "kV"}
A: {"value": 0.25, "unit": "kV"}
